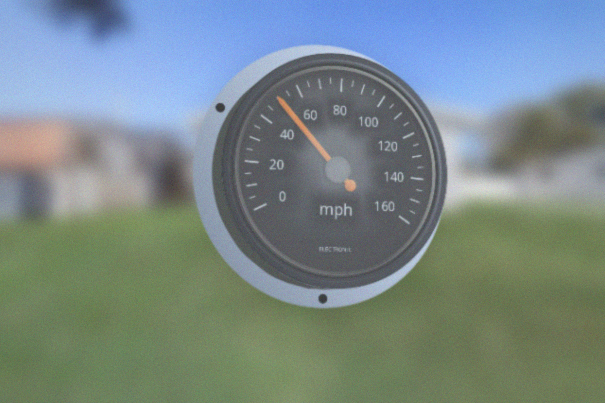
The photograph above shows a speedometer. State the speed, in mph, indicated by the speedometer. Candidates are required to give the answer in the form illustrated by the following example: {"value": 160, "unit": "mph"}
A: {"value": 50, "unit": "mph"}
